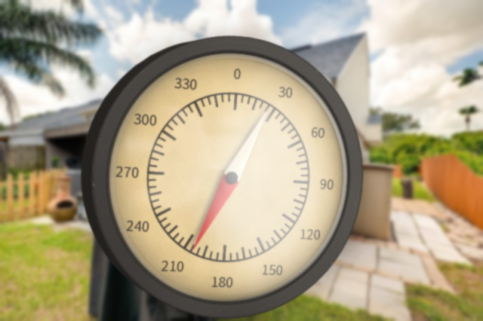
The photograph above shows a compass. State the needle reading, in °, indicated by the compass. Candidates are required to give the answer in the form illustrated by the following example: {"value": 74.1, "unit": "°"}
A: {"value": 205, "unit": "°"}
